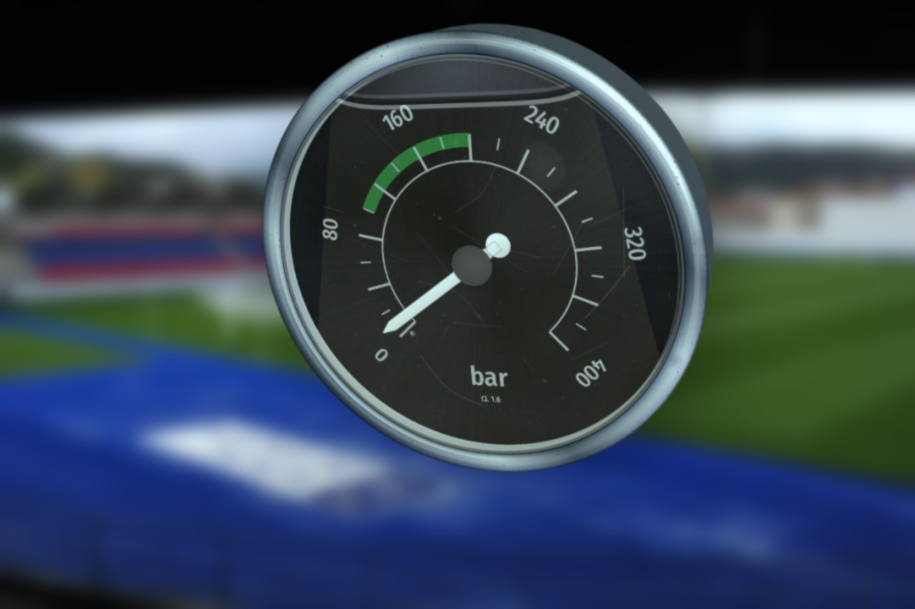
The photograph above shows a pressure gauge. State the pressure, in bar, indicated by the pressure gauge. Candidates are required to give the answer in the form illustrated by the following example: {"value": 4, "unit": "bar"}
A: {"value": 10, "unit": "bar"}
